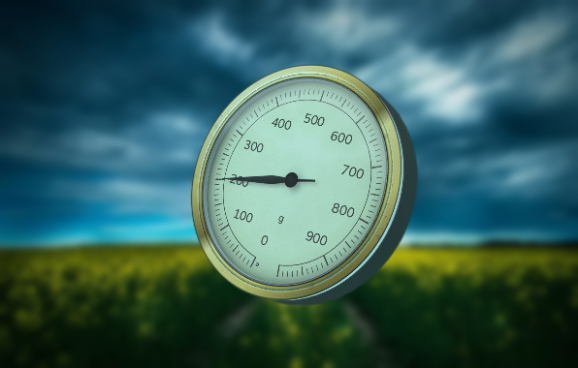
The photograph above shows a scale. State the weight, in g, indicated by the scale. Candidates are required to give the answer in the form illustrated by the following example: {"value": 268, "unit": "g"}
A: {"value": 200, "unit": "g"}
